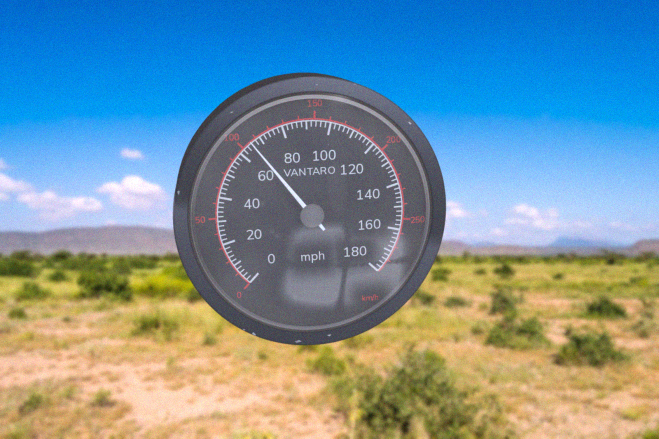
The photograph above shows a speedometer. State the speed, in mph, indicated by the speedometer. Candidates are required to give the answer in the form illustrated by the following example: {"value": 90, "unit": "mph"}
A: {"value": 66, "unit": "mph"}
